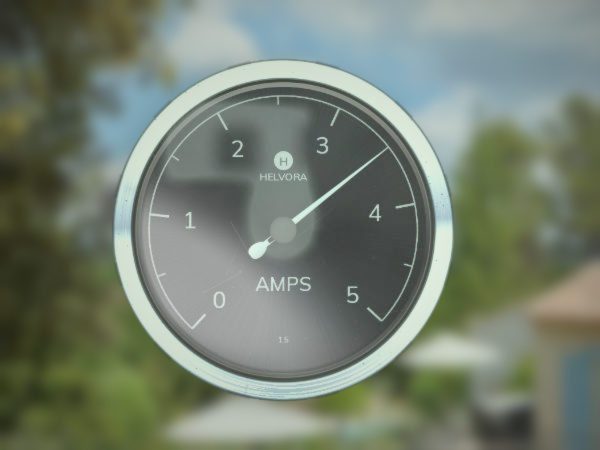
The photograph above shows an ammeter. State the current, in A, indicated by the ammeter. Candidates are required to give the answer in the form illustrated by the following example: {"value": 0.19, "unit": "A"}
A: {"value": 3.5, "unit": "A"}
